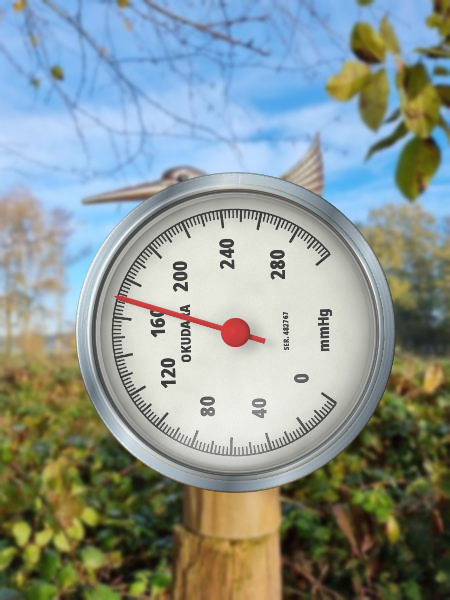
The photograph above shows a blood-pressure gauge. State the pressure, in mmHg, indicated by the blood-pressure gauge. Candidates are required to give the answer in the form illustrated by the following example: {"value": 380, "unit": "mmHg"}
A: {"value": 170, "unit": "mmHg"}
